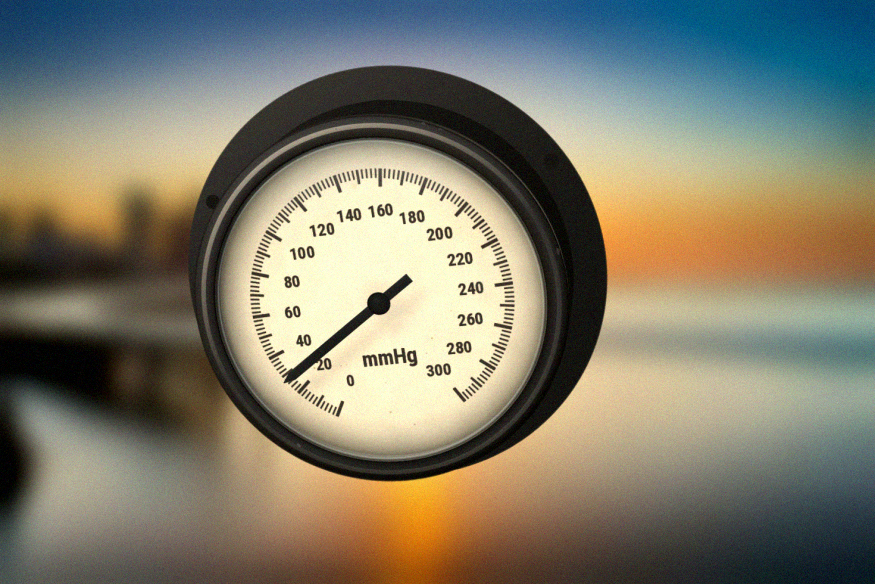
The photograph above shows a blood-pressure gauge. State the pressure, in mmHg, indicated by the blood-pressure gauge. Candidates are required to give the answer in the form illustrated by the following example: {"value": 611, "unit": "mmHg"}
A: {"value": 28, "unit": "mmHg"}
